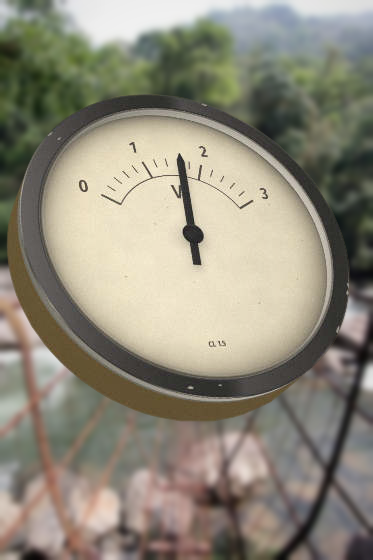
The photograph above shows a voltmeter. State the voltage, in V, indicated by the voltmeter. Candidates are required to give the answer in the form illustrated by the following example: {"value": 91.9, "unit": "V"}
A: {"value": 1.6, "unit": "V"}
